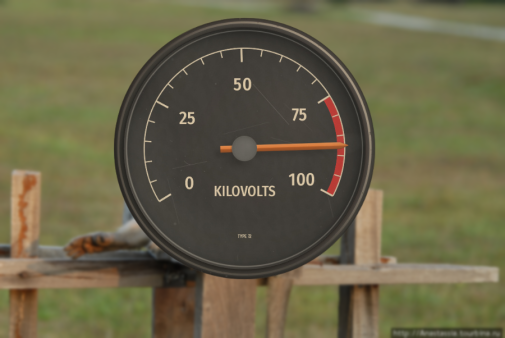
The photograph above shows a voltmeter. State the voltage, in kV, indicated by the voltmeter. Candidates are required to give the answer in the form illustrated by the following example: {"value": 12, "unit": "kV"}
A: {"value": 87.5, "unit": "kV"}
